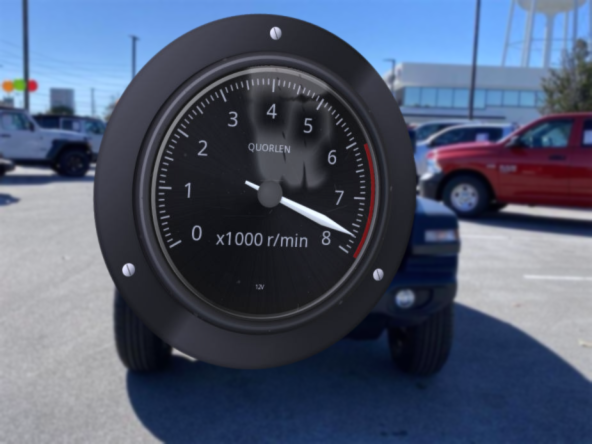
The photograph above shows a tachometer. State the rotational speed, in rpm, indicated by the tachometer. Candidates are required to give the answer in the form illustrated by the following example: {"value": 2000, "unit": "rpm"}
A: {"value": 7700, "unit": "rpm"}
